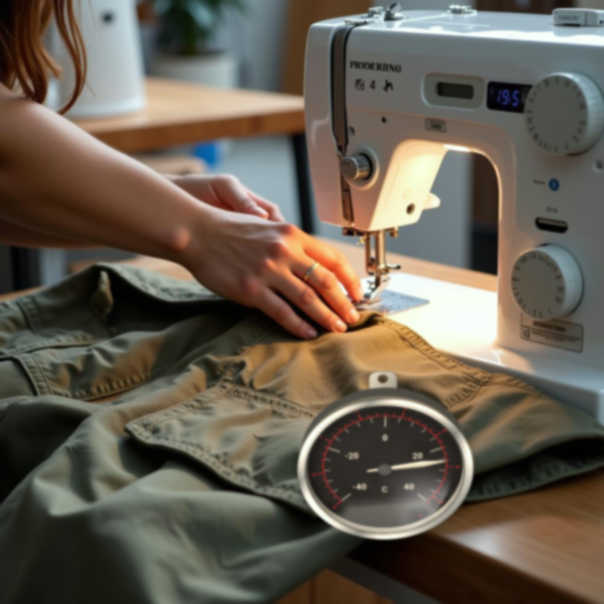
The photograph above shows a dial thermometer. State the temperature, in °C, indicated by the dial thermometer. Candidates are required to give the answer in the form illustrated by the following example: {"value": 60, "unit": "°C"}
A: {"value": 24, "unit": "°C"}
